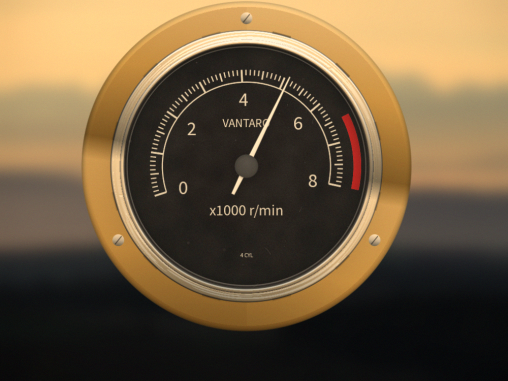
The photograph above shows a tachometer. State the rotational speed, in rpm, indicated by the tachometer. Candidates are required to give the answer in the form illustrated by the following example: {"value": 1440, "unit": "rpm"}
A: {"value": 5100, "unit": "rpm"}
